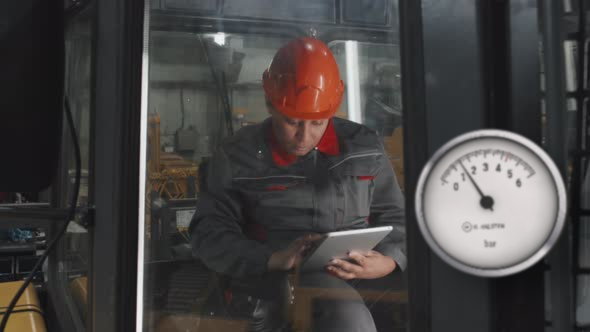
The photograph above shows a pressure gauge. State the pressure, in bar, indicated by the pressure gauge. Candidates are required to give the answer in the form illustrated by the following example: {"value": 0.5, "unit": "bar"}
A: {"value": 1.5, "unit": "bar"}
